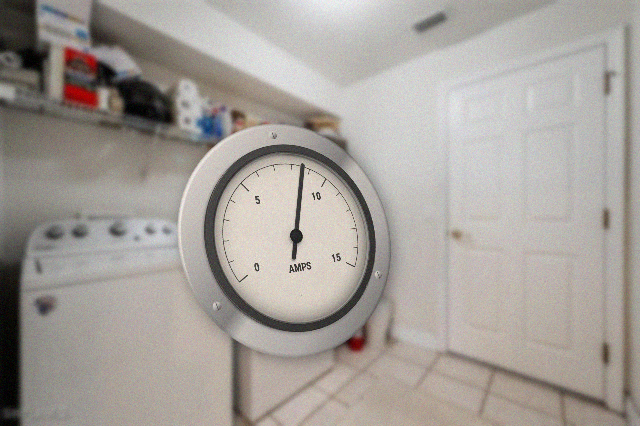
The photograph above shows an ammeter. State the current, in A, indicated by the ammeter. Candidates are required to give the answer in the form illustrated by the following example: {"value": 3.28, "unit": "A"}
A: {"value": 8.5, "unit": "A"}
